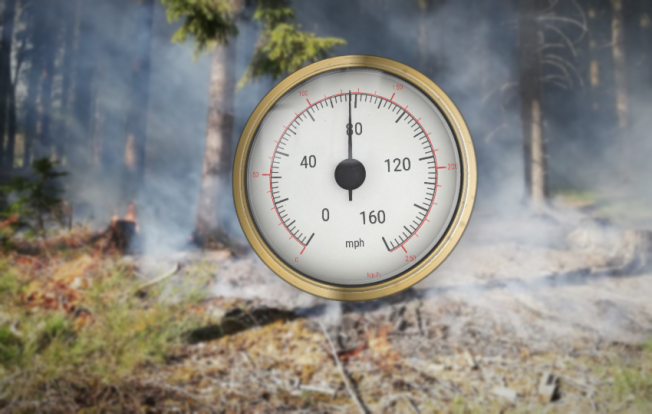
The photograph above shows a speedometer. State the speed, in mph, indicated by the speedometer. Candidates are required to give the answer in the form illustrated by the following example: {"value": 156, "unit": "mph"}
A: {"value": 78, "unit": "mph"}
